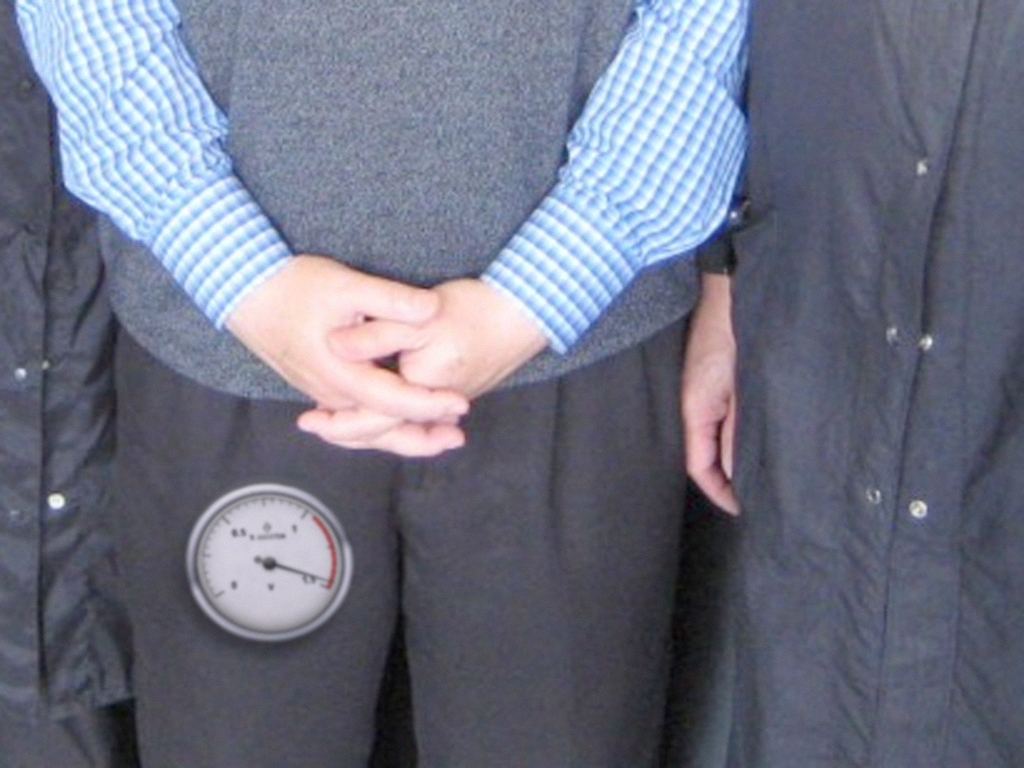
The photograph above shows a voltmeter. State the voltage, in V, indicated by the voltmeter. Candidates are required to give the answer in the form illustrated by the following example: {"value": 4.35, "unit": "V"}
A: {"value": 1.45, "unit": "V"}
